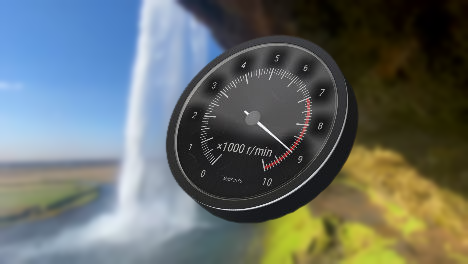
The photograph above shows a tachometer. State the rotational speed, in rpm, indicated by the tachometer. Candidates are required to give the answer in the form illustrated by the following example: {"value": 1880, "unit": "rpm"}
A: {"value": 9000, "unit": "rpm"}
